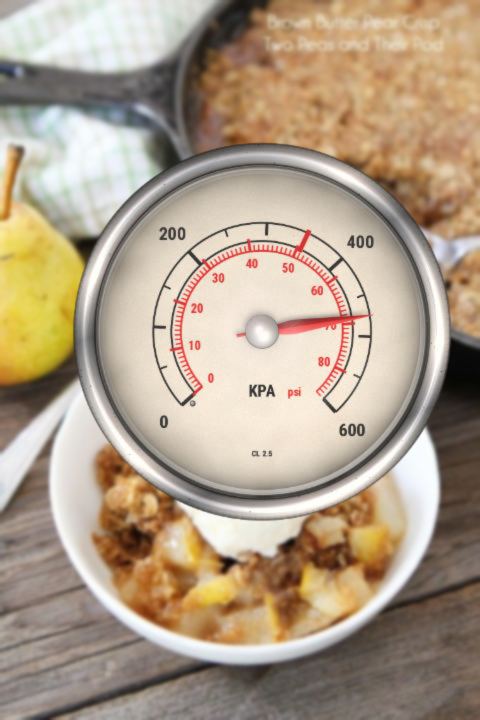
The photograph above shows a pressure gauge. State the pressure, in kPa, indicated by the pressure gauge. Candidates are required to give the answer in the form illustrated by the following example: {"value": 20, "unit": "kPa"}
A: {"value": 475, "unit": "kPa"}
